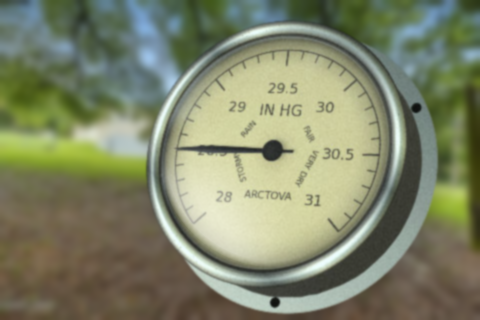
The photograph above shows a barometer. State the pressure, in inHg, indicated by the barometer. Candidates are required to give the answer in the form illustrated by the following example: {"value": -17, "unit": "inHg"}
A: {"value": 28.5, "unit": "inHg"}
